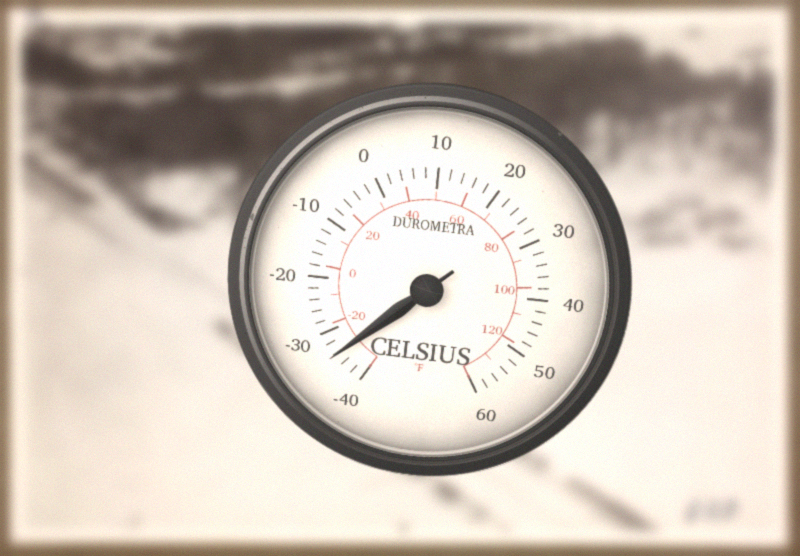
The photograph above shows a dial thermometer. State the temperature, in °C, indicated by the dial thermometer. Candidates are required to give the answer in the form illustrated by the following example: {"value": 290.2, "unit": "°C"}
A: {"value": -34, "unit": "°C"}
